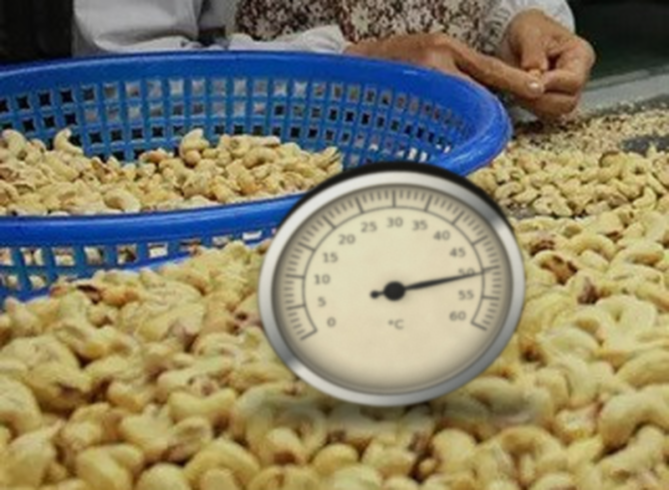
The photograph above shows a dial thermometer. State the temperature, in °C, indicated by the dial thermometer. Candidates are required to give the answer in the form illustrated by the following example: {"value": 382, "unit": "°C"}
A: {"value": 50, "unit": "°C"}
